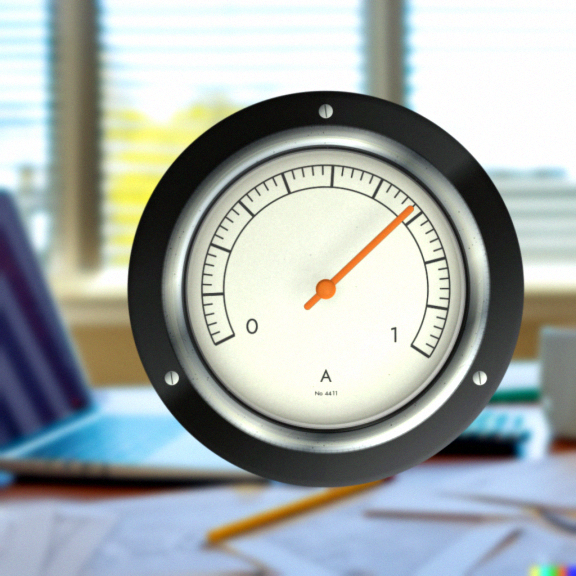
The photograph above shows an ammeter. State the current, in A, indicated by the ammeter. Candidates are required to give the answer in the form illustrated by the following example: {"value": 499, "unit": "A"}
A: {"value": 0.68, "unit": "A"}
